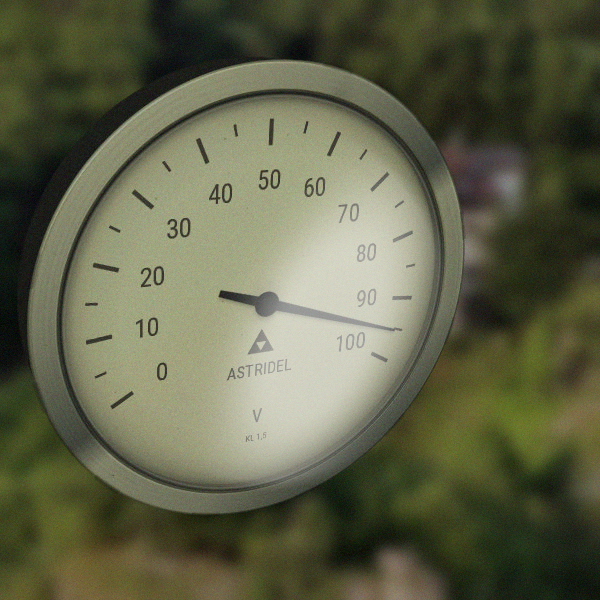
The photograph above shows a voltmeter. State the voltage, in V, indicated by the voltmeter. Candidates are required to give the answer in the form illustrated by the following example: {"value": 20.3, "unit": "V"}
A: {"value": 95, "unit": "V"}
